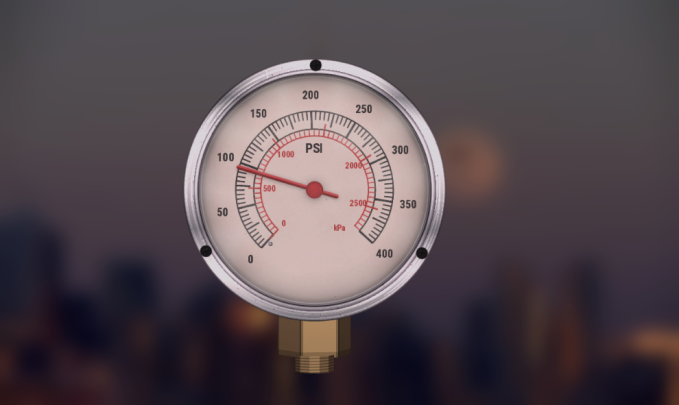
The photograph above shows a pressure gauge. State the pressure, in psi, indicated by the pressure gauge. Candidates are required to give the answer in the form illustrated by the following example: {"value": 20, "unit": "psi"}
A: {"value": 95, "unit": "psi"}
